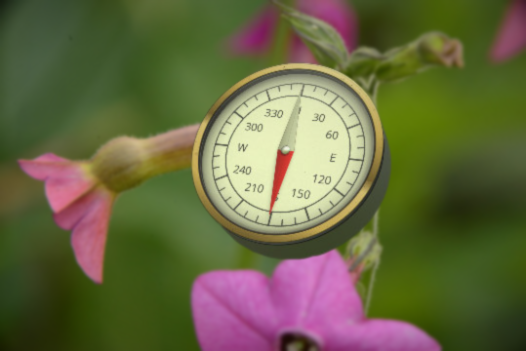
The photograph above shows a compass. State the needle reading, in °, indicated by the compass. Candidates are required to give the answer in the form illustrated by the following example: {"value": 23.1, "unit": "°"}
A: {"value": 180, "unit": "°"}
